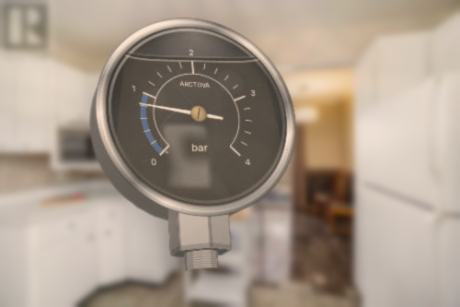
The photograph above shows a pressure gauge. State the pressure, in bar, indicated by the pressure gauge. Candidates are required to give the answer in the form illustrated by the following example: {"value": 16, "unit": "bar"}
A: {"value": 0.8, "unit": "bar"}
